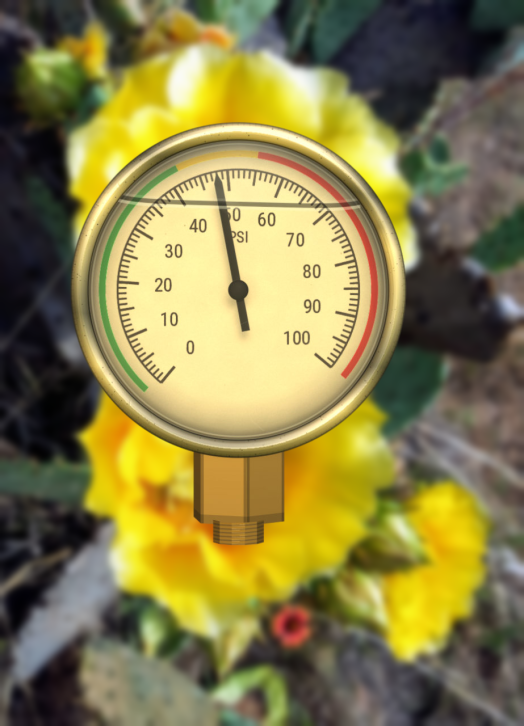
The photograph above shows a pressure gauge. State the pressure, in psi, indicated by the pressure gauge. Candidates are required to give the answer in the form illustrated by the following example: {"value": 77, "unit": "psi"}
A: {"value": 48, "unit": "psi"}
